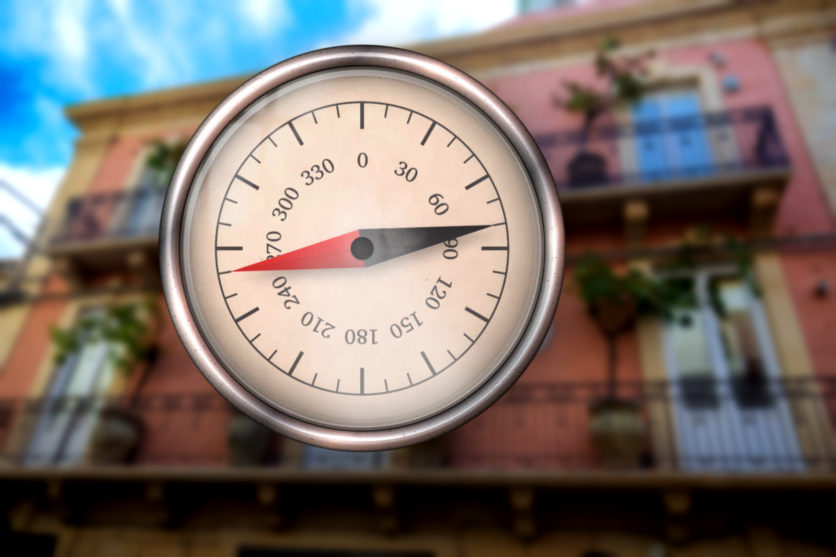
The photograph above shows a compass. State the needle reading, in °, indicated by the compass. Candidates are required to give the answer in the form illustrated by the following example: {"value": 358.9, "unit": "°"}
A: {"value": 260, "unit": "°"}
